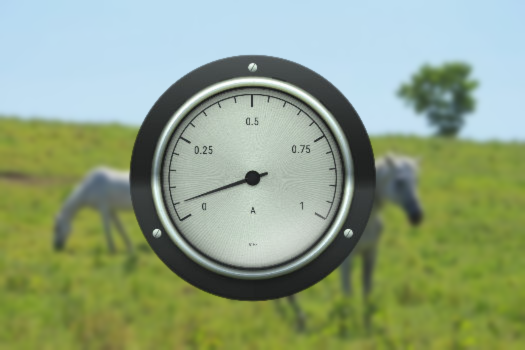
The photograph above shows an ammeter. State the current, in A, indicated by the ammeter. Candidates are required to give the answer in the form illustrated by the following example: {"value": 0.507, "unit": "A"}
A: {"value": 0.05, "unit": "A"}
